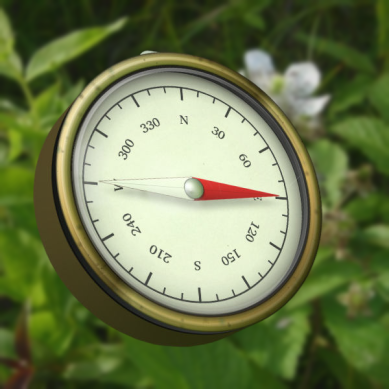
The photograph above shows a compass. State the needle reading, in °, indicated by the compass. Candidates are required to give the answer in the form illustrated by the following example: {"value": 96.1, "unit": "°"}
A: {"value": 90, "unit": "°"}
